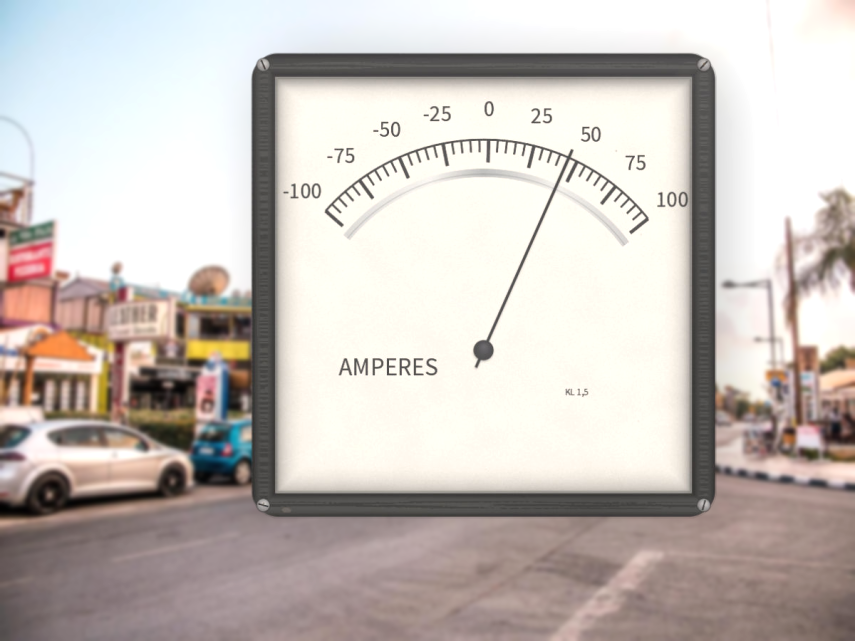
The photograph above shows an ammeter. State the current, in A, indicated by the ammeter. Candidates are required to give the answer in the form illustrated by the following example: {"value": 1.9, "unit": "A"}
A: {"value": 45, "unit": "A"}
